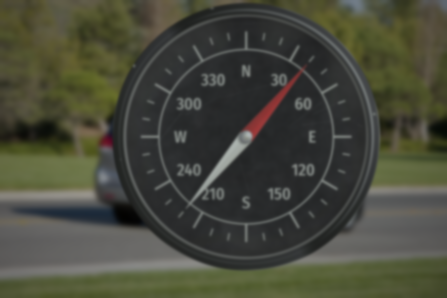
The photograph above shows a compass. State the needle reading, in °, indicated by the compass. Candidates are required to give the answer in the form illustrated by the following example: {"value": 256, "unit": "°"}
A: {"value": 40, "unit": "°"}
